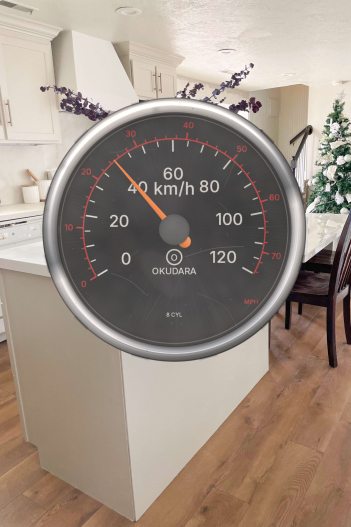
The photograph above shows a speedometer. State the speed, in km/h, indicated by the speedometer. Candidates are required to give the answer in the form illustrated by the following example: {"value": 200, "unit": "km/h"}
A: {"value": 40, "unit": "km/h"}
